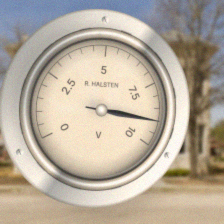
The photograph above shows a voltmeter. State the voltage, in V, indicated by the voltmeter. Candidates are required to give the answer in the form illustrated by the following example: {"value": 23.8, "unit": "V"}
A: {"value": 9, "unit": "V"}
